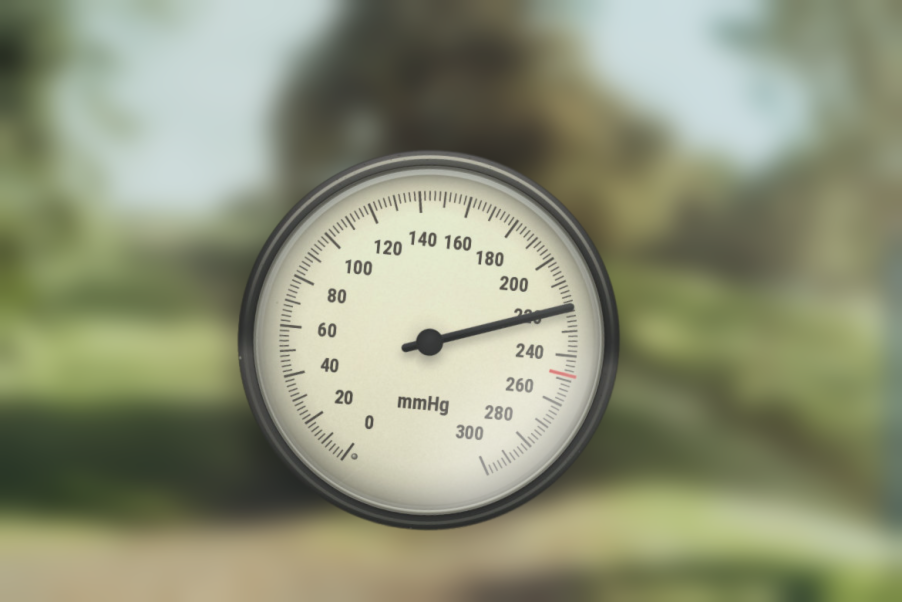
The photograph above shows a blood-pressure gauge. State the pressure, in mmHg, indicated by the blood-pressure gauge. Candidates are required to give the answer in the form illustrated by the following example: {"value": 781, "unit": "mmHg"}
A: {"value": 220, "unit": "mmHg"}
